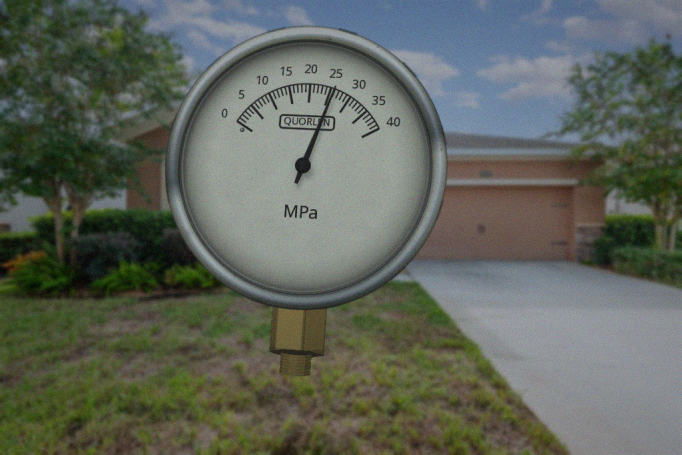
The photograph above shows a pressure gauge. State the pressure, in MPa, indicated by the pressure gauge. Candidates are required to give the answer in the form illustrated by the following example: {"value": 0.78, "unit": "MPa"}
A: {"value": 26, "unit": "MPa"}
